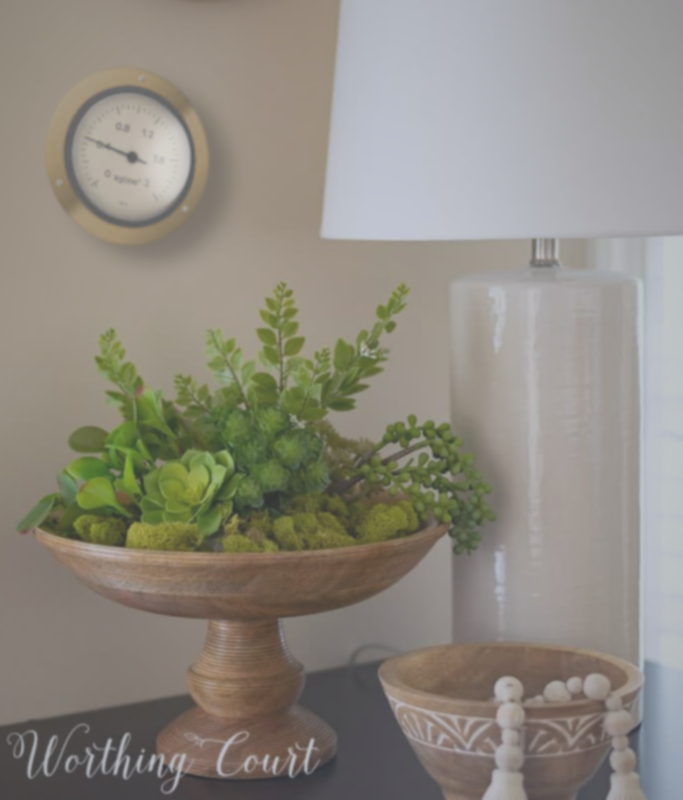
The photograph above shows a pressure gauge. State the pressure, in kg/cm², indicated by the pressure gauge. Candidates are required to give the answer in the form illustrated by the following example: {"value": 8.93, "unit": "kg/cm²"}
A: {"value": 0.4, "unit": "kg/cm²"}
